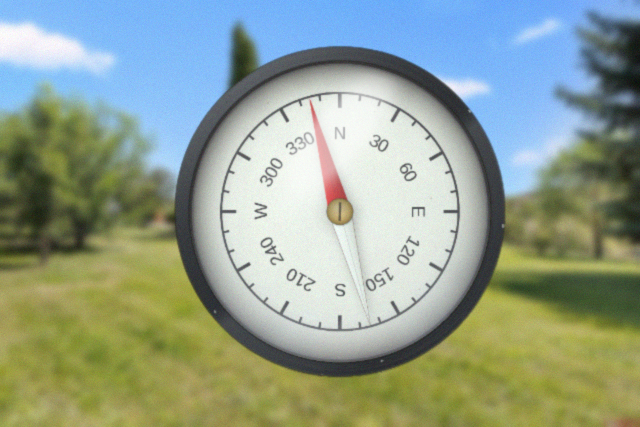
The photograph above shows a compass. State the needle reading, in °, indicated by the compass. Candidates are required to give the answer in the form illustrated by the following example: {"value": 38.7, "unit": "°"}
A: {"value": 345, "unit": "°"}
